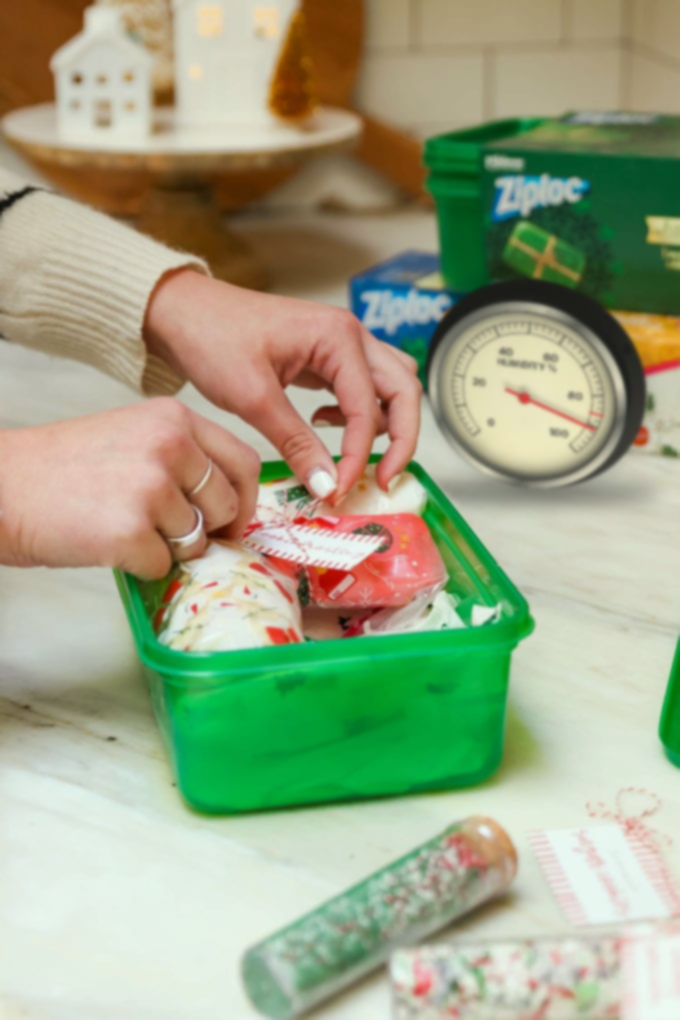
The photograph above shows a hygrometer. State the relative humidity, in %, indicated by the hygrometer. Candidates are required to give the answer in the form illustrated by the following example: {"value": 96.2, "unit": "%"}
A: {"value": 90, "unit": "%"}
